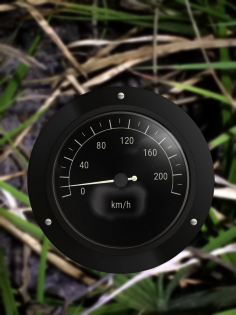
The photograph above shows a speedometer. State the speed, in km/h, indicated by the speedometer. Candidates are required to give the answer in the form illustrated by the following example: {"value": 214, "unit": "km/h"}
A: {"value": 10, "unit": "km/h"}
